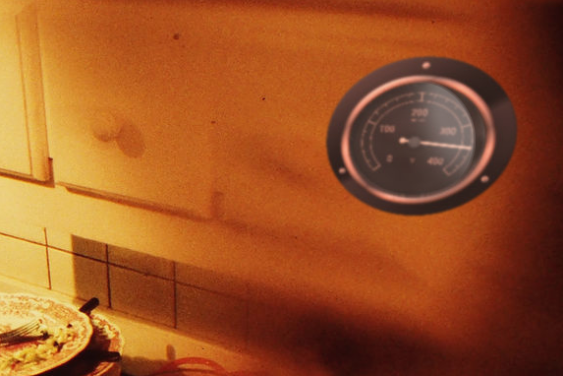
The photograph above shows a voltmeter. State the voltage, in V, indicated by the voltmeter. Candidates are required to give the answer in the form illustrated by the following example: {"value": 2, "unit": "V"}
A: {"value": 340, "unit": "V"}
